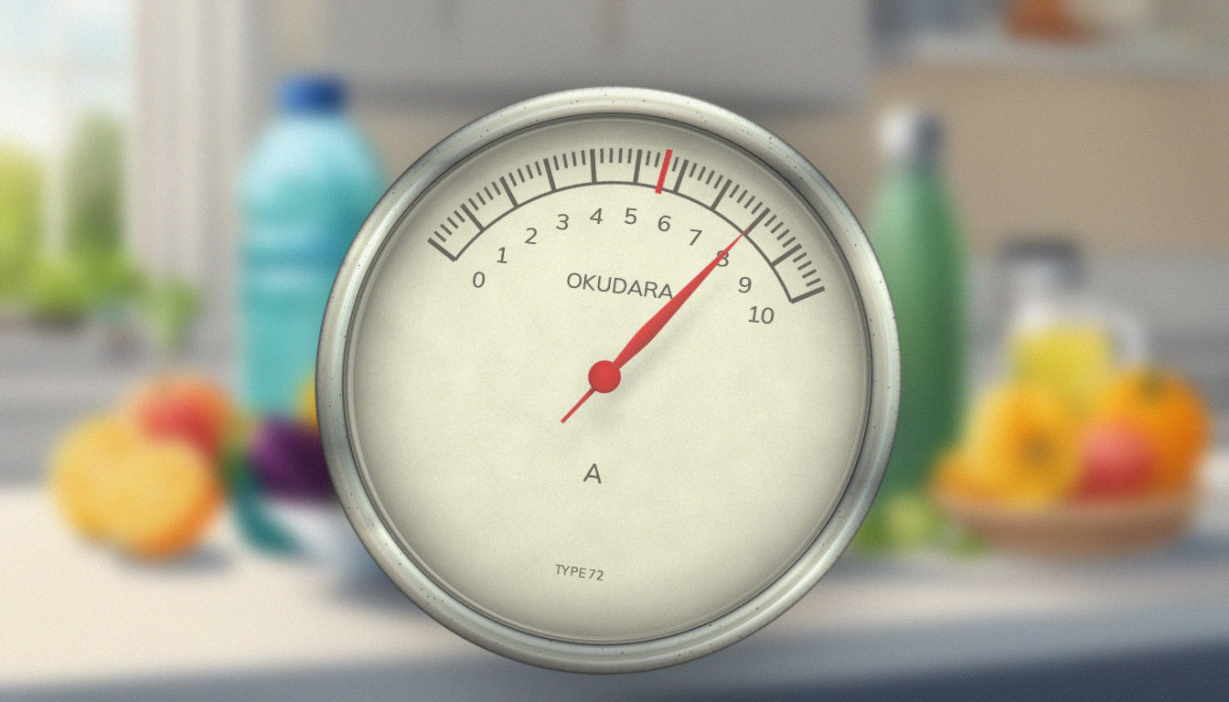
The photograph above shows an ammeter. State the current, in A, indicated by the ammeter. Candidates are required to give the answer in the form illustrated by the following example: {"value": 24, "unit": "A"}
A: {"value": 8, "unit": "A"}
